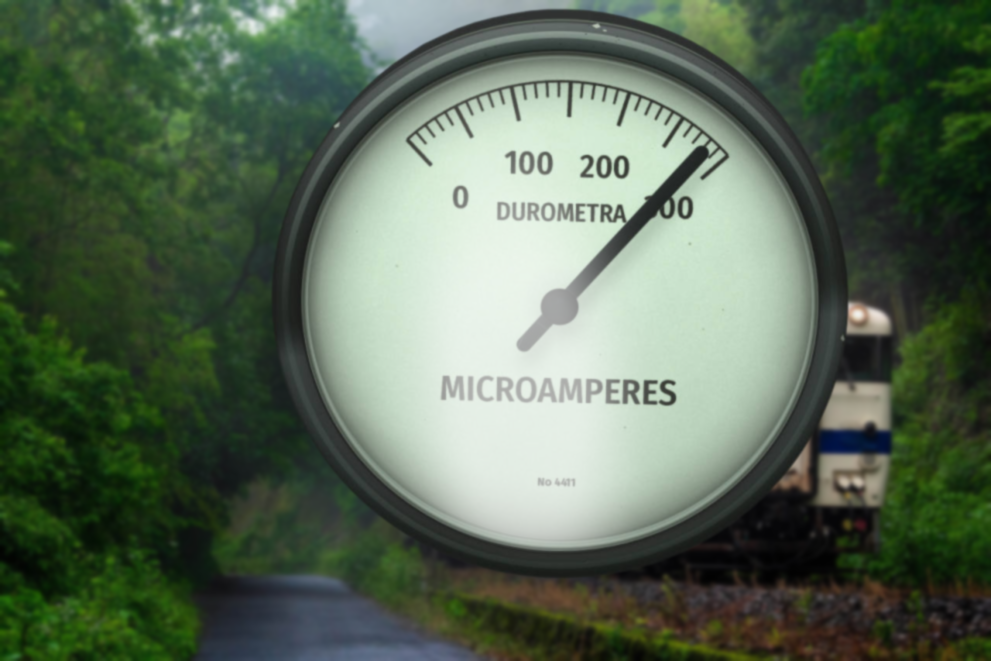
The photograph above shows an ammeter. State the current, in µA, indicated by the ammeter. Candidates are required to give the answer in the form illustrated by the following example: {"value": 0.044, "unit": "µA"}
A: {"value": 280, "unit": "µA"}
